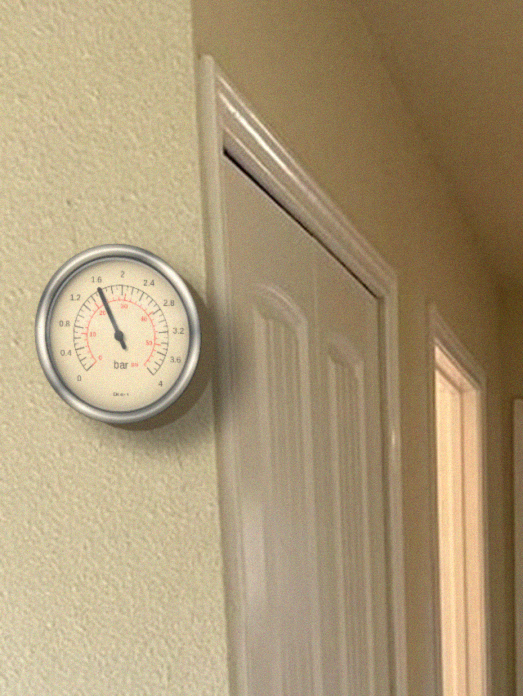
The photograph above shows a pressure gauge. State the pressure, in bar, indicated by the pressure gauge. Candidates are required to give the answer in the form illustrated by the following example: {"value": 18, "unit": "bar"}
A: {"value": 1.6, "unit": "bar"}
